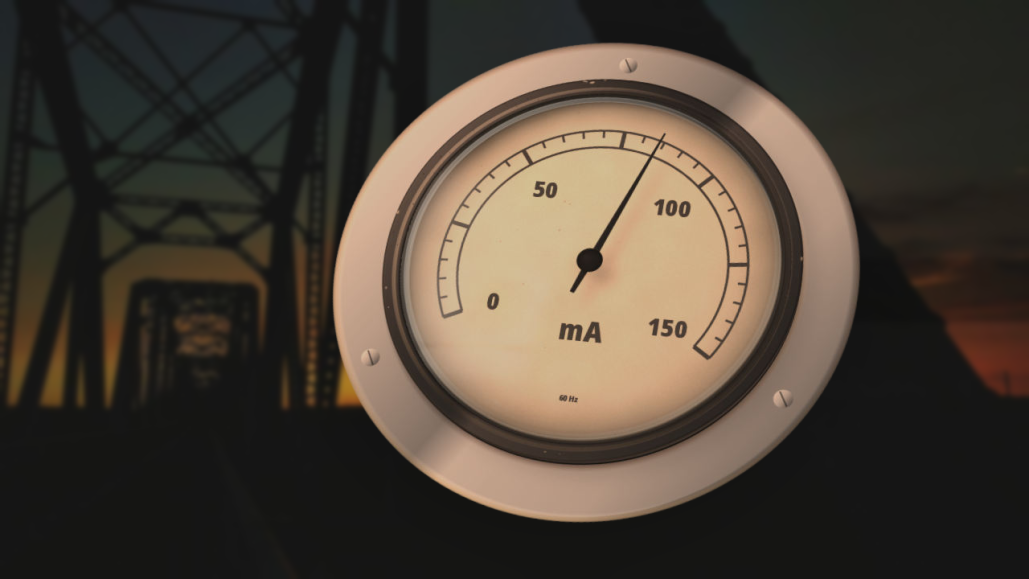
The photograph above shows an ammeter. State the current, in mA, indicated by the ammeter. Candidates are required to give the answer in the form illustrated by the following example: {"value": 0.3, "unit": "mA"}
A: {"value": 85, "unit": "mA"}
